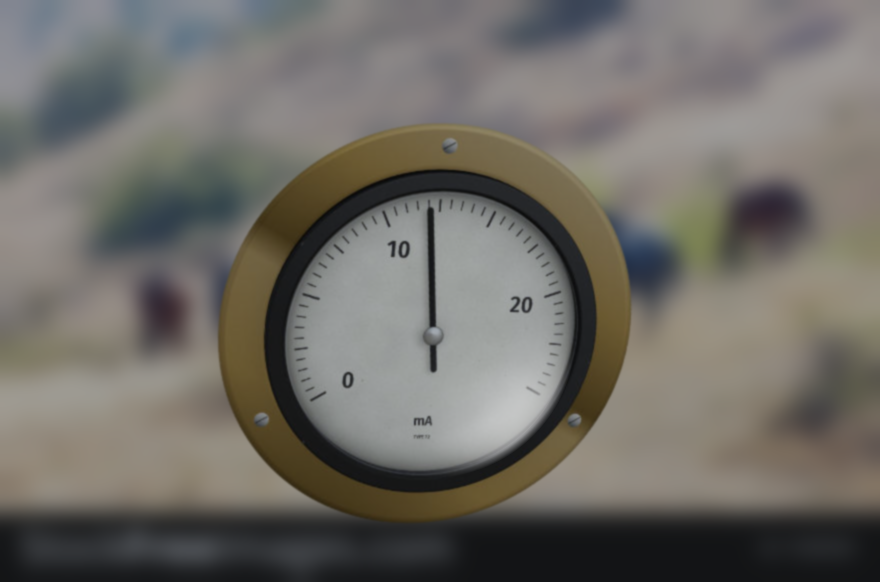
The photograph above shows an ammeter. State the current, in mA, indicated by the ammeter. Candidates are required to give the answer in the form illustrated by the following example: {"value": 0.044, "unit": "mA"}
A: {"value": 12, "unit": "mA"}
